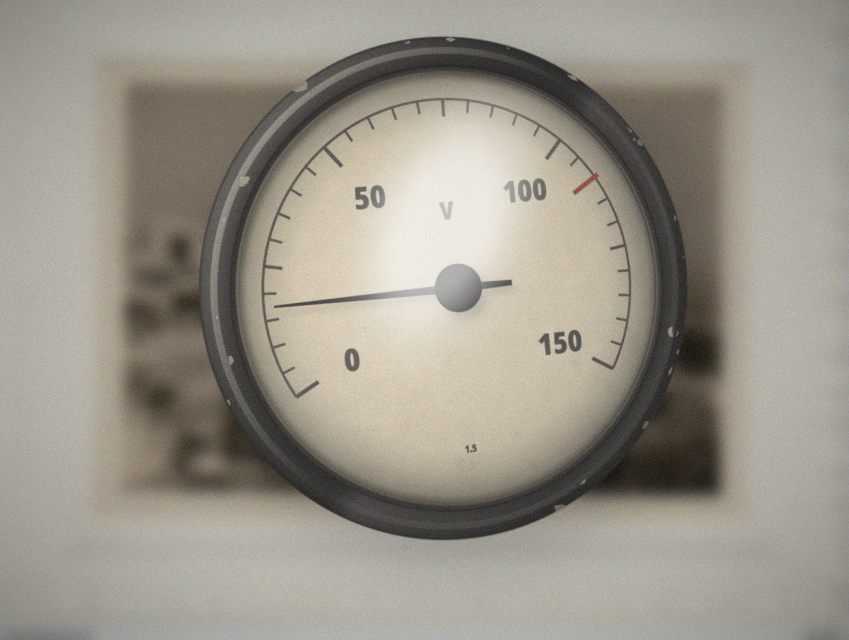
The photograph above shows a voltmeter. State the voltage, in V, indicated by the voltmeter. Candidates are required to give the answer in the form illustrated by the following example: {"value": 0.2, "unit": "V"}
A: {"value": 17.5, "unit": "V"}
